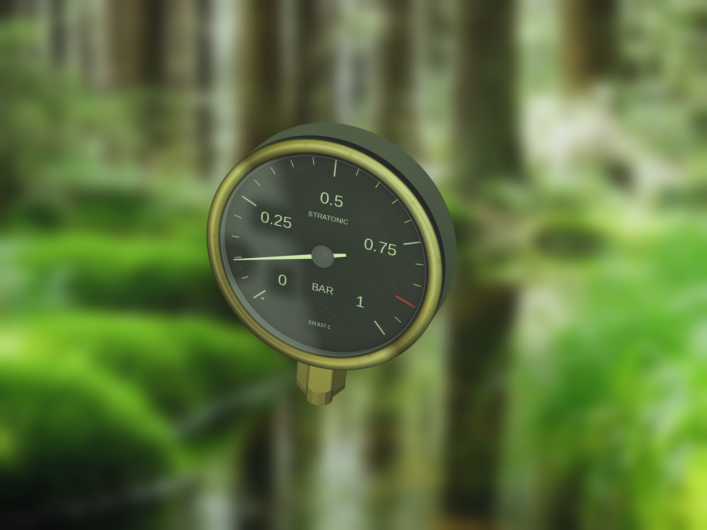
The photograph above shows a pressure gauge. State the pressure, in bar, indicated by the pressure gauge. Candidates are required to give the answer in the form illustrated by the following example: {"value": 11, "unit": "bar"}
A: {"value": 0.1, "unit": "bar"}
